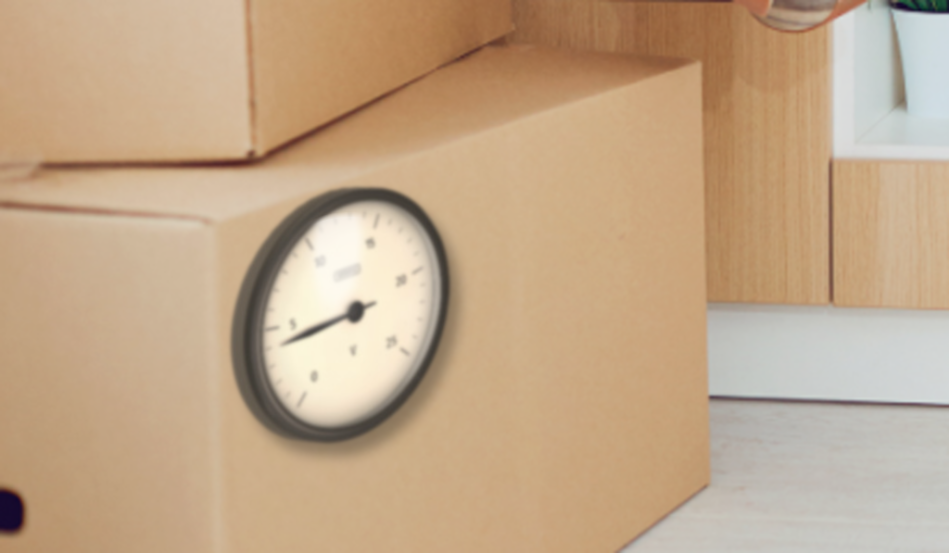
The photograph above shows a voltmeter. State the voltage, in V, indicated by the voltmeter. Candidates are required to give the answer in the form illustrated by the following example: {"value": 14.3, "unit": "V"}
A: {"value": 4, "unit": "V"}
